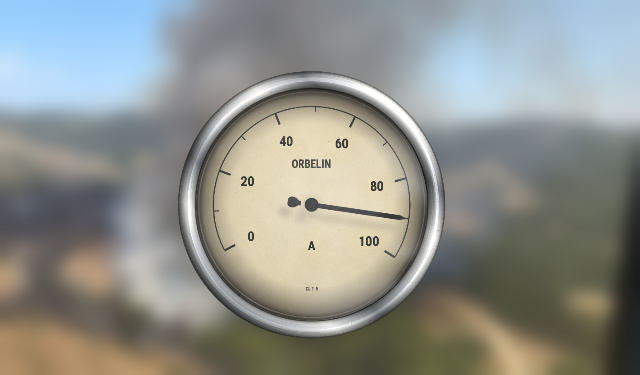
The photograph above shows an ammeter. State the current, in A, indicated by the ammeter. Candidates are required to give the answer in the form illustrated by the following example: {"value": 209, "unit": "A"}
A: {"value": 90, "unit": "A"}
